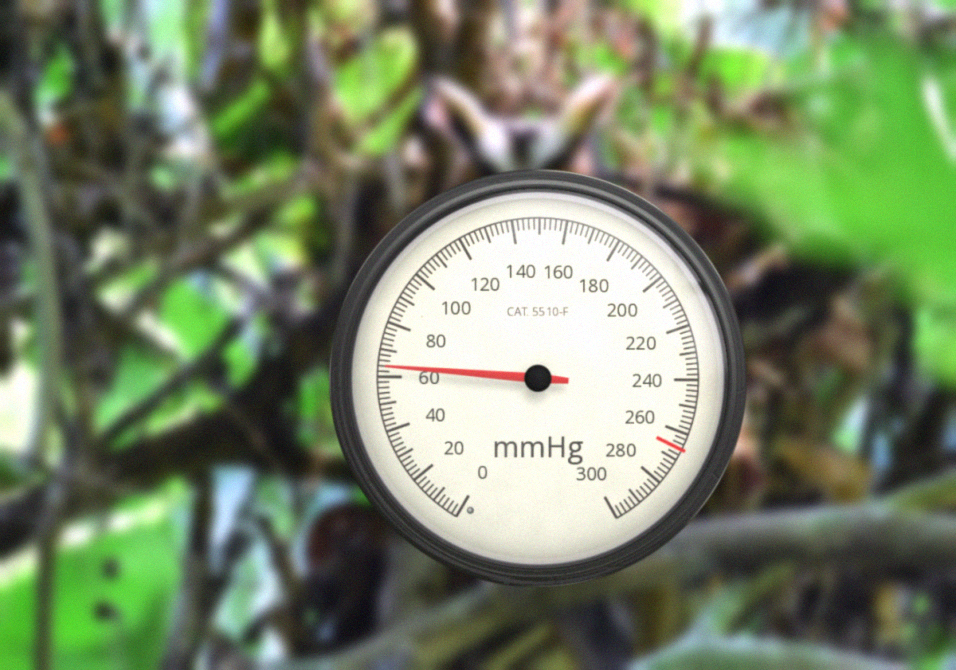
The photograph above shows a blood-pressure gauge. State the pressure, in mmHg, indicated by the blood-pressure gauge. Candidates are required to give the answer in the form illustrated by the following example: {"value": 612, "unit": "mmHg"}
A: {"value": 64, "unit": "mmHg"}
